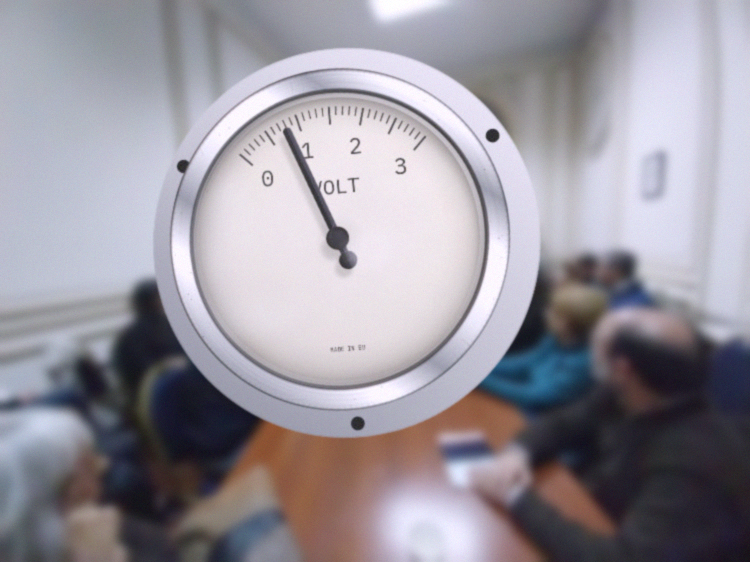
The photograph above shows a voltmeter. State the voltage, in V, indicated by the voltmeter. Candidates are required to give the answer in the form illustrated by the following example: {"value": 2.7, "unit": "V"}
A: {"value": 0.8, "unit": "V"}
